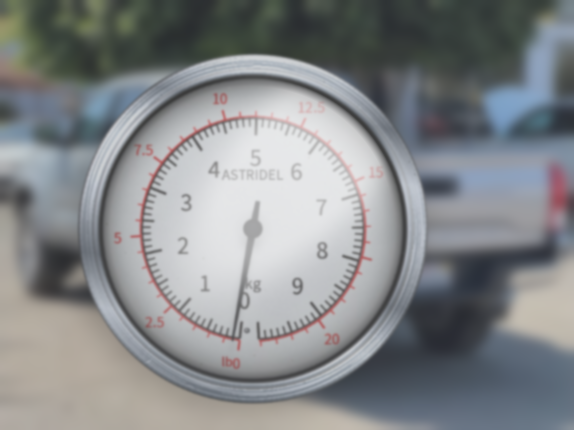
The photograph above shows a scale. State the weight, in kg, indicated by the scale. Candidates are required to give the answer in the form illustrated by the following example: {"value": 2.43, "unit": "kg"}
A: {"value": 0.1, "unit": "kg"}
